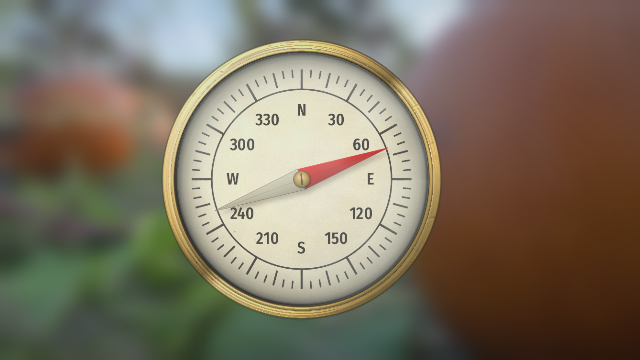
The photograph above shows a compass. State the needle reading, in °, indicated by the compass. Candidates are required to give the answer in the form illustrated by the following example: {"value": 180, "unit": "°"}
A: {"value": 70, "unit": "°"}
